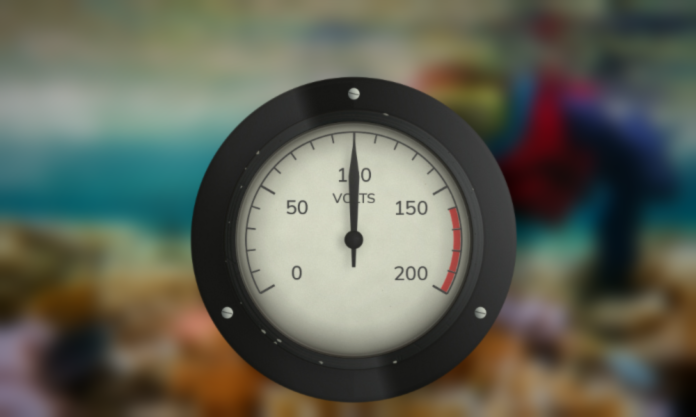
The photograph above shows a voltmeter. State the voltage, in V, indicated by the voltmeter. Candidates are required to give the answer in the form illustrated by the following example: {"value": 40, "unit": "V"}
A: {"value": 100, "unit": "V"}
